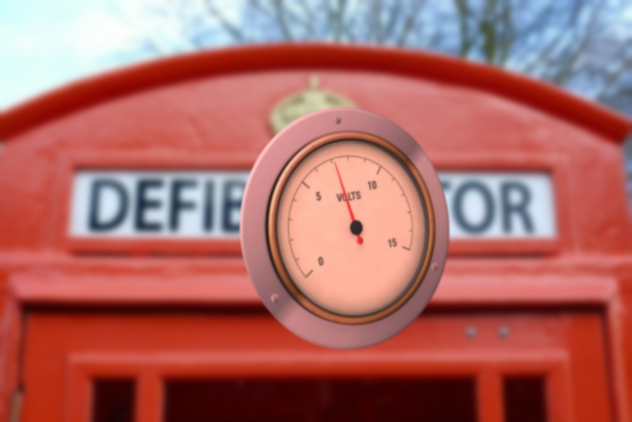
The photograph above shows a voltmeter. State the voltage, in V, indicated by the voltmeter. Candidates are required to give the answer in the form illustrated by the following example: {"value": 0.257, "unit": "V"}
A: {"value": 7, "unit": "V"}
